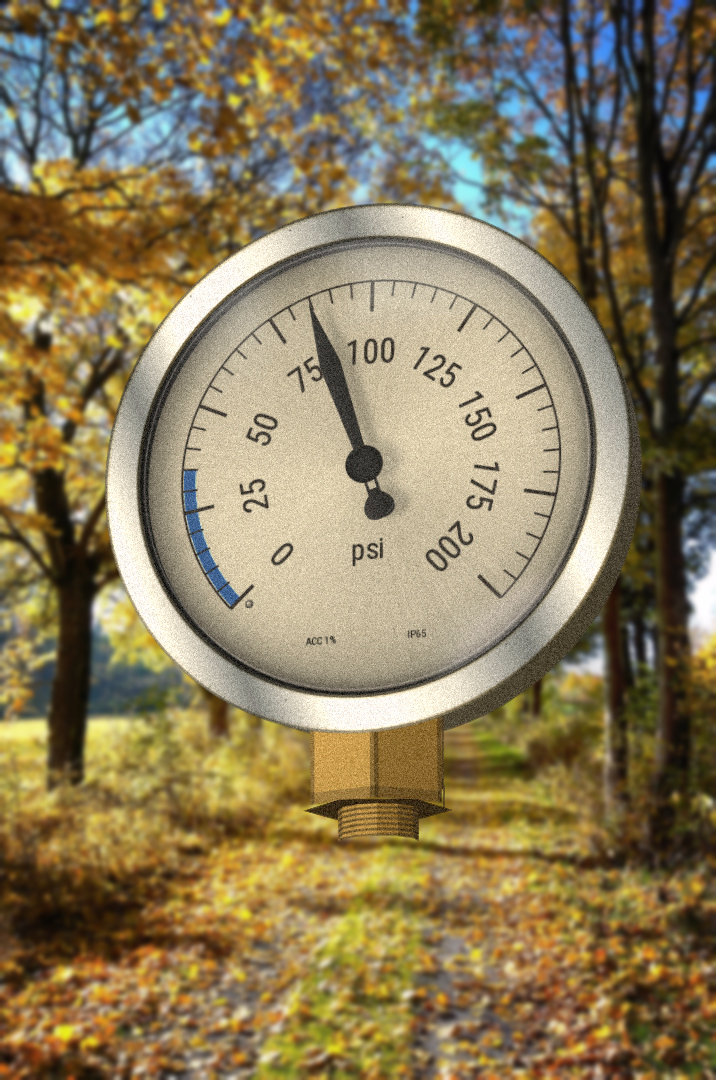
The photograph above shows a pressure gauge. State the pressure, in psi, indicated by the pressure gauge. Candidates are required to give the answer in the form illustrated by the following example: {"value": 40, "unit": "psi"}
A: {"value": 85, "unit": "psi"}
